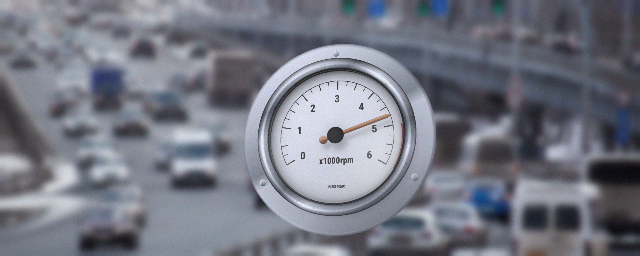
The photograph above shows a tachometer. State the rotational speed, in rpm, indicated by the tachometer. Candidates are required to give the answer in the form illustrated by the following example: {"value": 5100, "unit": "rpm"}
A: {"value": 4750, "unit": "rpm"}
